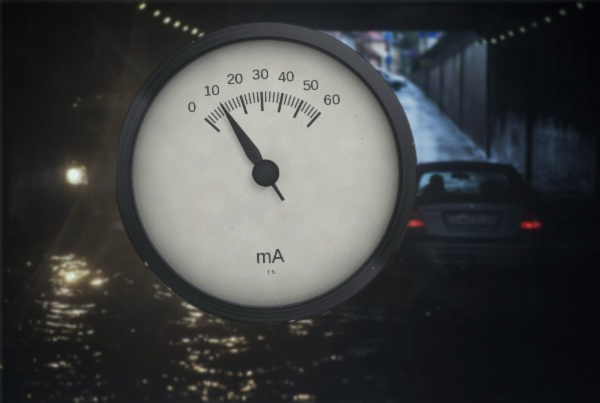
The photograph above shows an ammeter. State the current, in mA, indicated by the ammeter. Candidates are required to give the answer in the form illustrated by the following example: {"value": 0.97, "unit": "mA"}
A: {"value": 10, "unit": "mA"}
